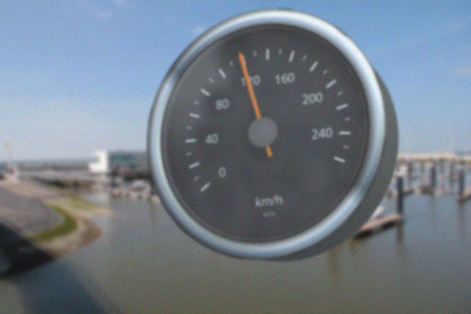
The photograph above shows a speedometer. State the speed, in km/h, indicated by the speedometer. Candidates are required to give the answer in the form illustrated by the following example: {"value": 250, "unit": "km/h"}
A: {"value": 120, "unit": "km/h"}
